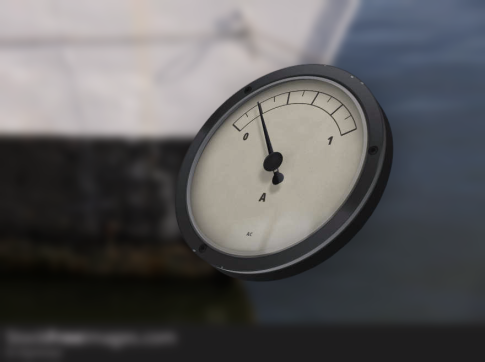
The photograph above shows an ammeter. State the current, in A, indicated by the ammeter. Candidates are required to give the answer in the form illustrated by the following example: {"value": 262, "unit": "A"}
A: {"value": 0.2, "unit": "A"}
